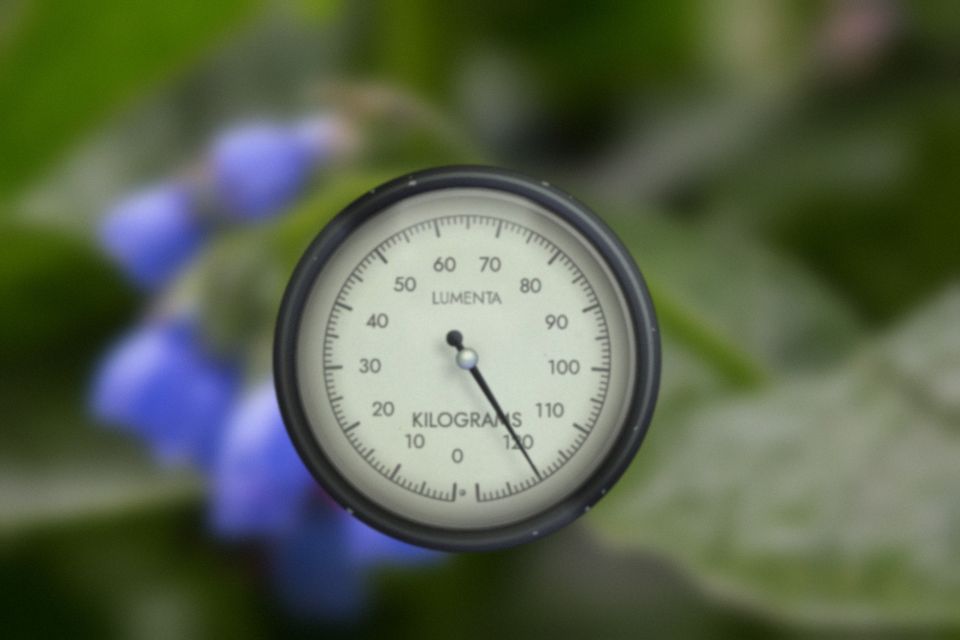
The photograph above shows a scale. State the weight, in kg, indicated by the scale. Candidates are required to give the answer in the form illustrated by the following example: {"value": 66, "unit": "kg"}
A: {"value": 120, "unit": "kg"}
